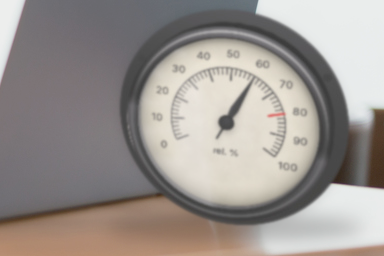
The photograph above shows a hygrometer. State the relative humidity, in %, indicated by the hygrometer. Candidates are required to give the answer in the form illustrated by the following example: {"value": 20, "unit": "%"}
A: {"value": 60, "unit": "%"}
